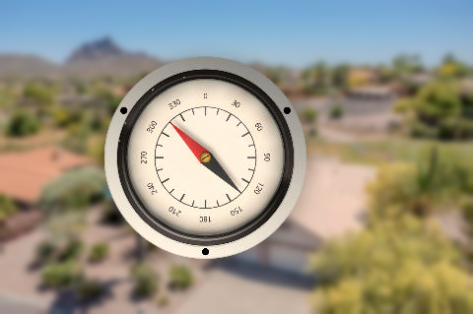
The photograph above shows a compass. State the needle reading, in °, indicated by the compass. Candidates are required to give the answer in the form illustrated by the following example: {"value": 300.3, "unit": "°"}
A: {"value": 315, "unit": "°"}
